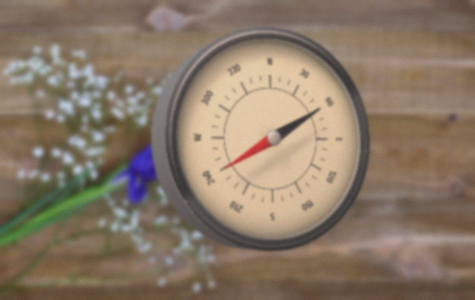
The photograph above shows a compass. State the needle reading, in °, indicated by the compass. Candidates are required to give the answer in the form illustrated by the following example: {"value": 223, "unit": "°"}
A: {"value": 240, "unit": "°"}
